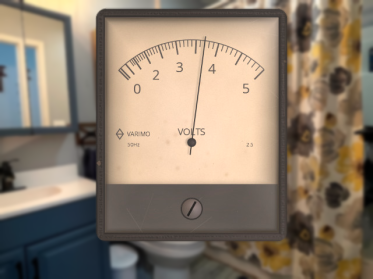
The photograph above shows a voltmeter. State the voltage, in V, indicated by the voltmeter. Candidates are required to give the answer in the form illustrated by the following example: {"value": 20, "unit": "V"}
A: {"value": 3.7, "unit": "V"}
